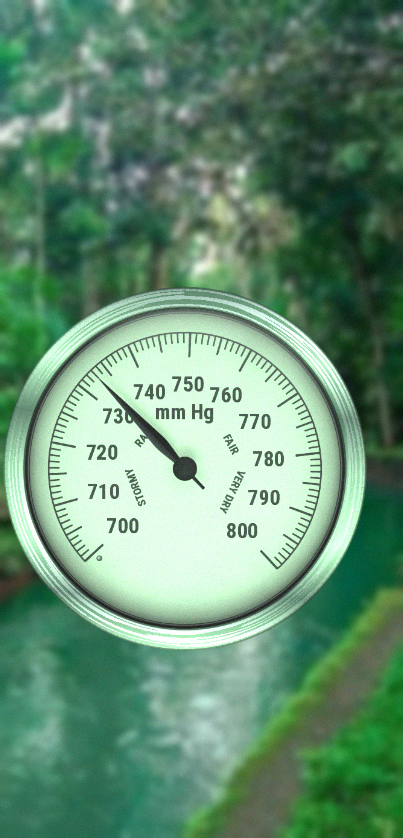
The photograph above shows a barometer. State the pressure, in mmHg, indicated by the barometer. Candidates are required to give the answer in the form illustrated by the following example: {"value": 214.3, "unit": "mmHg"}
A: {"value": 733, "unit": "mmHg"}
